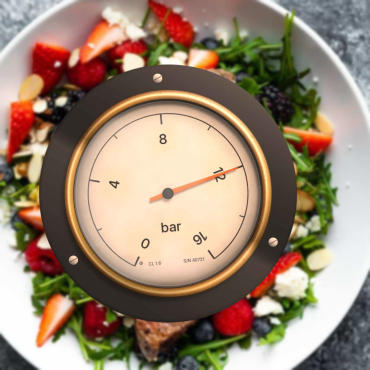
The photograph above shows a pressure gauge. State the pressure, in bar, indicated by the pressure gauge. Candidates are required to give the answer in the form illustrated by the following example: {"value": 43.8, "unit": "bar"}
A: {"value": 12, "unit": "bar"}
